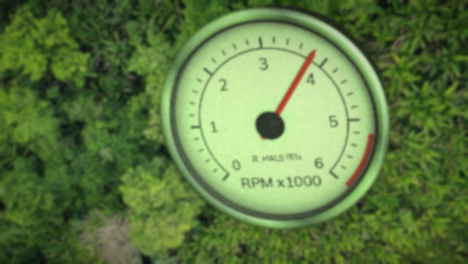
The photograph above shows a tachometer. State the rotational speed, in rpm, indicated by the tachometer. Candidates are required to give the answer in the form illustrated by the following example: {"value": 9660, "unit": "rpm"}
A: {"value": 3800, "unit": "rpm"}
